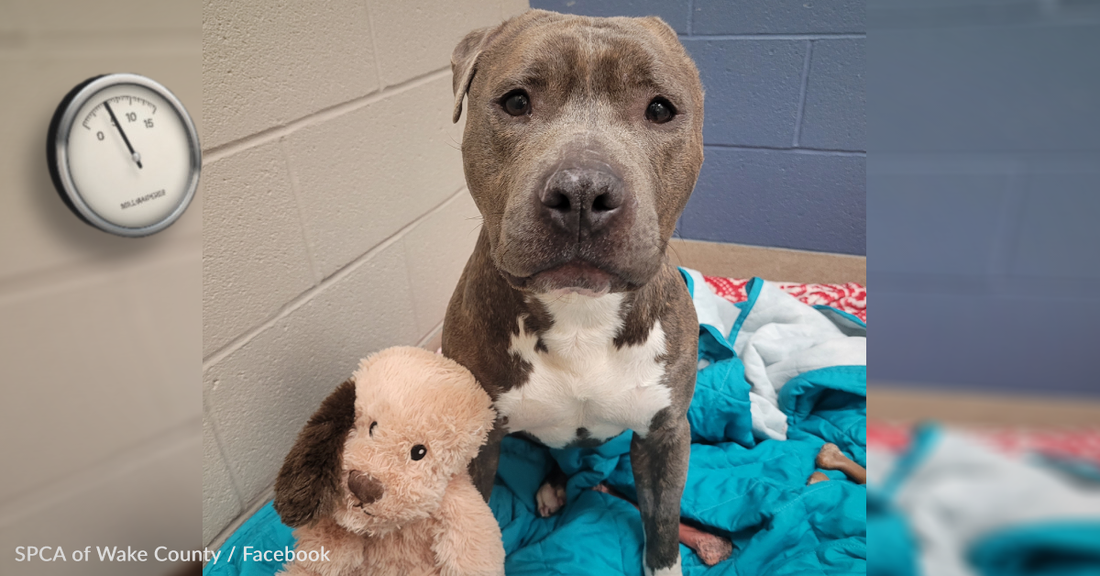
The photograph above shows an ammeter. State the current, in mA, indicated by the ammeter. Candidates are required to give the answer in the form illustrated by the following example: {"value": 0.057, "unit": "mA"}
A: {"value": 5, "unit": "mA"}
